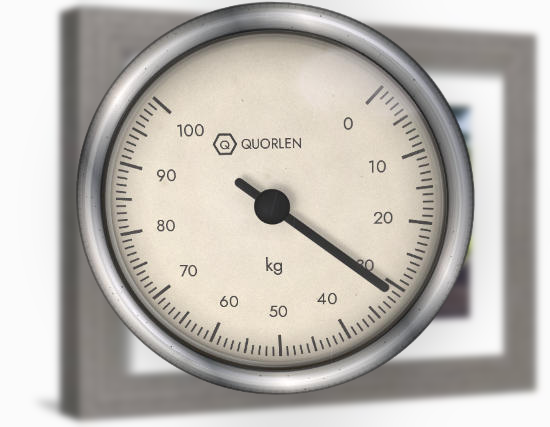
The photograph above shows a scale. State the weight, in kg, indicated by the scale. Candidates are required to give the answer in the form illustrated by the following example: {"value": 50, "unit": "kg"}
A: {"value": 31, "unit": "kg"}
